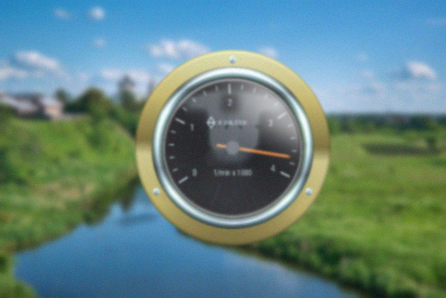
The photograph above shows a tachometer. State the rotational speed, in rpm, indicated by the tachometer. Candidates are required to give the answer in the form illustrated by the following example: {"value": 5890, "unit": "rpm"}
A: {"value": 3700, "unit": "rpm"}
